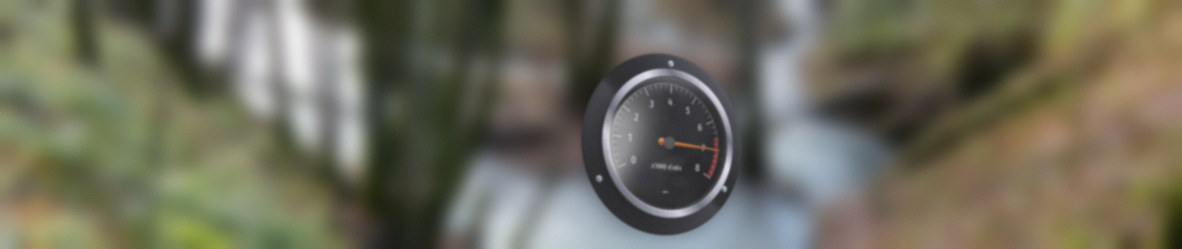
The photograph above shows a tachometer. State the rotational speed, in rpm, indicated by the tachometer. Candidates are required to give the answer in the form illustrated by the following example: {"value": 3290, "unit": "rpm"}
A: {"value": 7000, "unit": "rpm"}
